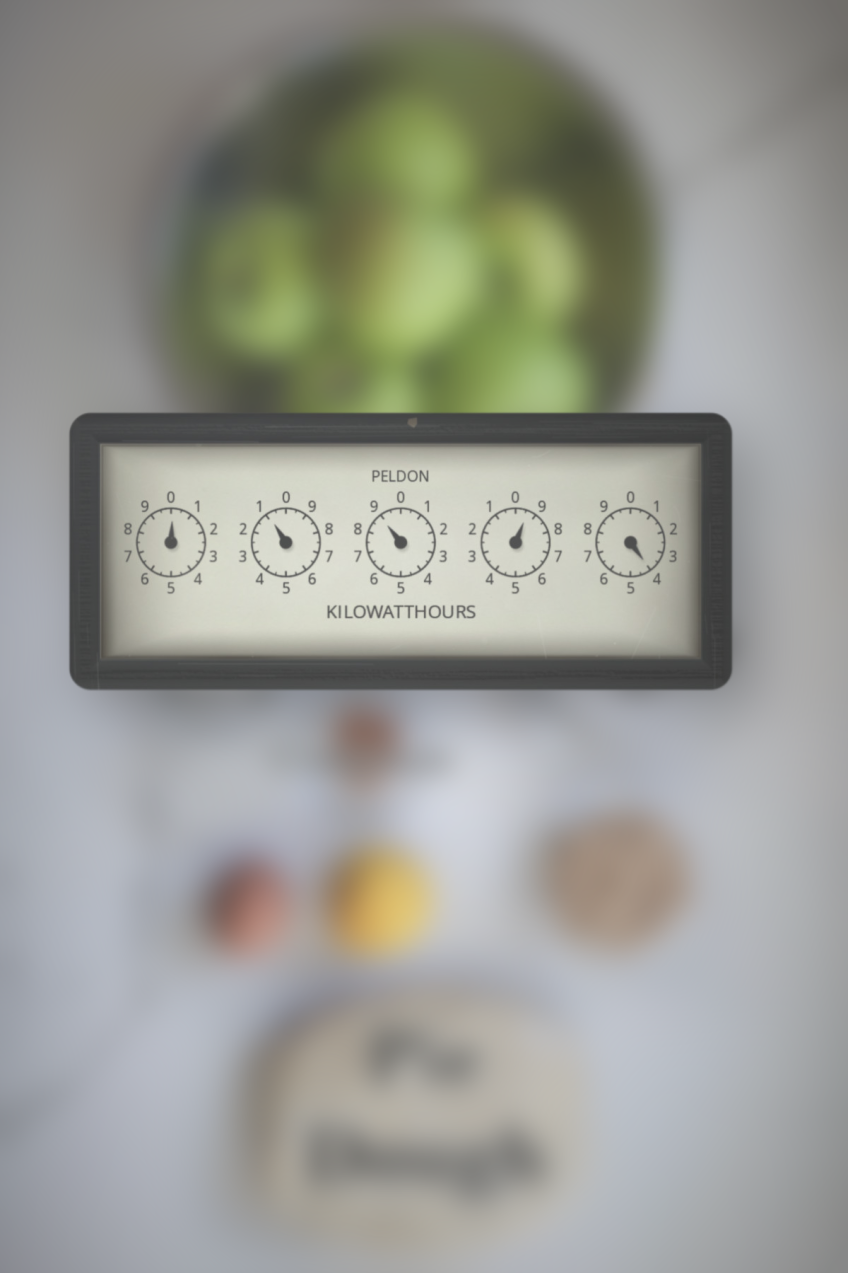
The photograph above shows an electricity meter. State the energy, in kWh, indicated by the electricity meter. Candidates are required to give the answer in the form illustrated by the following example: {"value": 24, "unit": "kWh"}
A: {"value": 894, "unit": "kWh"}
